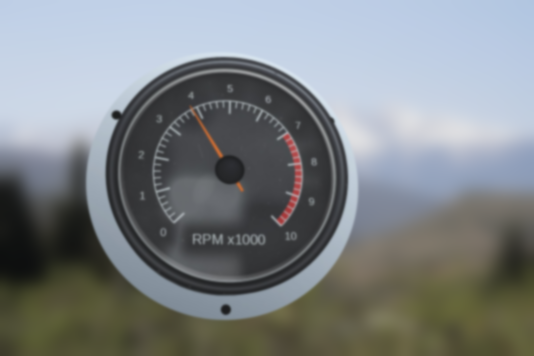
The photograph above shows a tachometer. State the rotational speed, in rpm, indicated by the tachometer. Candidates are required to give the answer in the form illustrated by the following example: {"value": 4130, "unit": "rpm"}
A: {"value": 3800, "unit": "rpm"}
